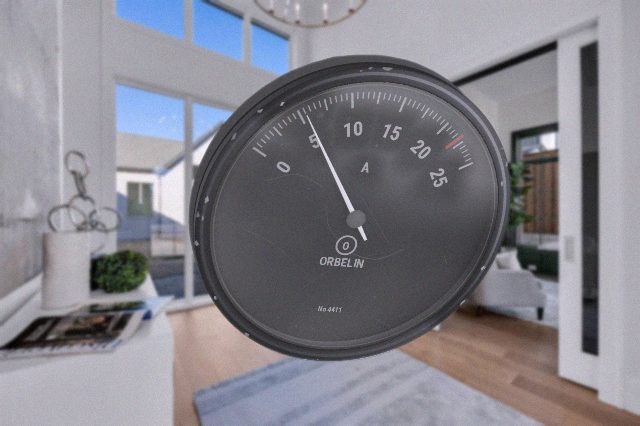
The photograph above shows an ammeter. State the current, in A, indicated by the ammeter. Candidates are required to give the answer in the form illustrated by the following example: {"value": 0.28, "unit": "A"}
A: {"value": 5.5, "unit": "A"}
